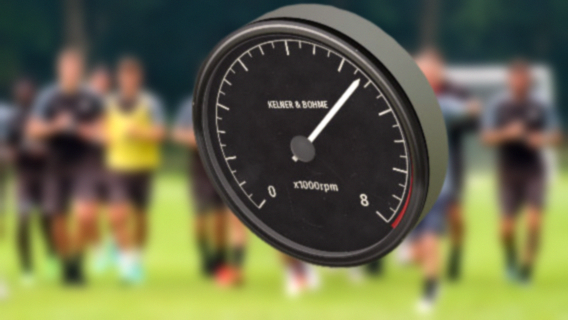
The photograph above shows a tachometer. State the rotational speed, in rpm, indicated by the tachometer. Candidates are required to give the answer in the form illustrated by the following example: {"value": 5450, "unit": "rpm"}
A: {"value": 5375, "unit": "rpm"}
